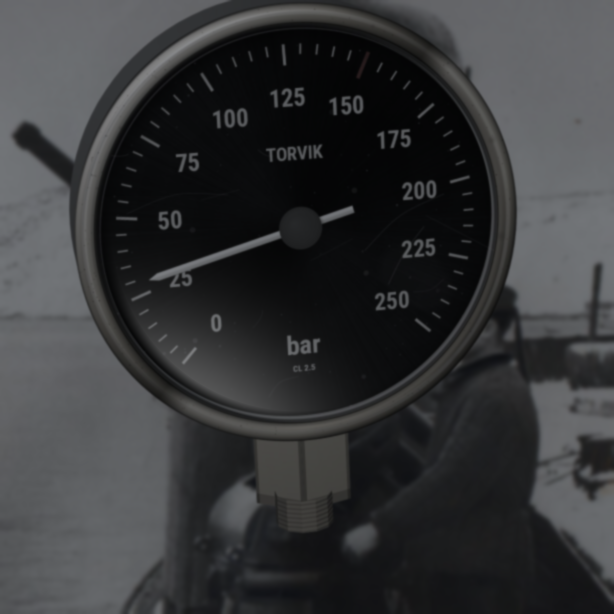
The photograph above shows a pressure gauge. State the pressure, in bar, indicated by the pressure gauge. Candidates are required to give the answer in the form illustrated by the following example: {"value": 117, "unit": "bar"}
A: {"value": 30, "unit": "bar"}
